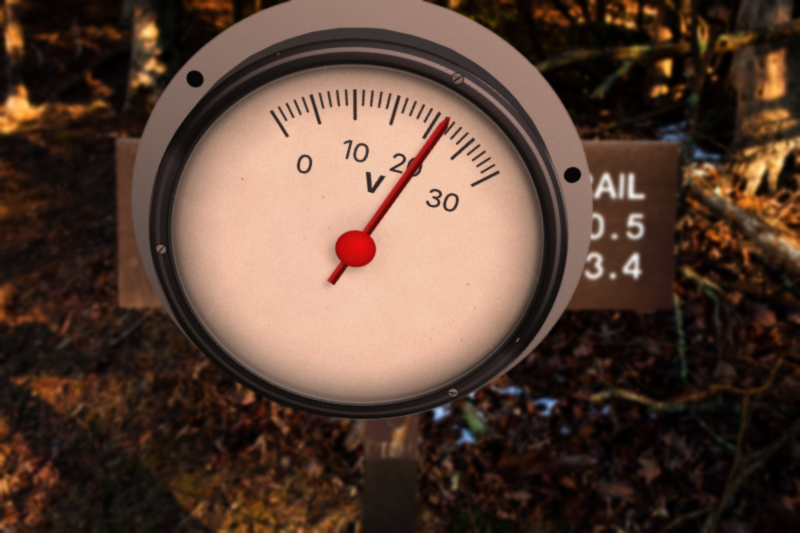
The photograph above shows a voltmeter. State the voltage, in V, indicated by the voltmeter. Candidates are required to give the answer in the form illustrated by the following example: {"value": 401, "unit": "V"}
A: {"value": 21, "unit": "V"}
